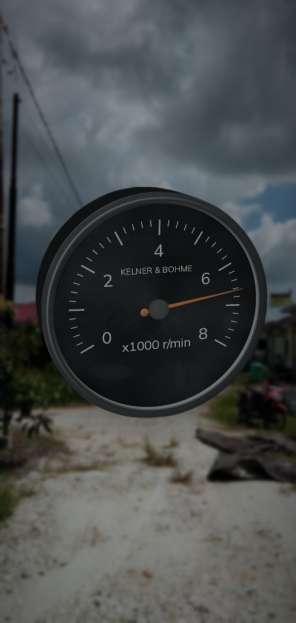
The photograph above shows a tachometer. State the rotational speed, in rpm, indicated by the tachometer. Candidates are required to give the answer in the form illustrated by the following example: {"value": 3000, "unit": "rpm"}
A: {"value": 6600, "unit": "rpm"}
